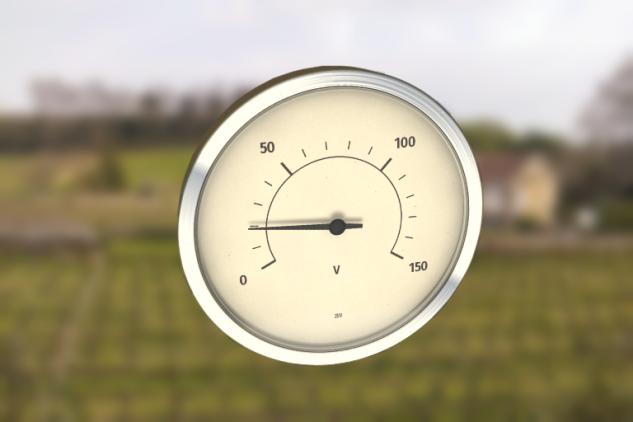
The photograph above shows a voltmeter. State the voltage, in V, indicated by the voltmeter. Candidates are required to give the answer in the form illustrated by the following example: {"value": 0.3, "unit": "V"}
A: {"value": 20, "unit": "V"}
